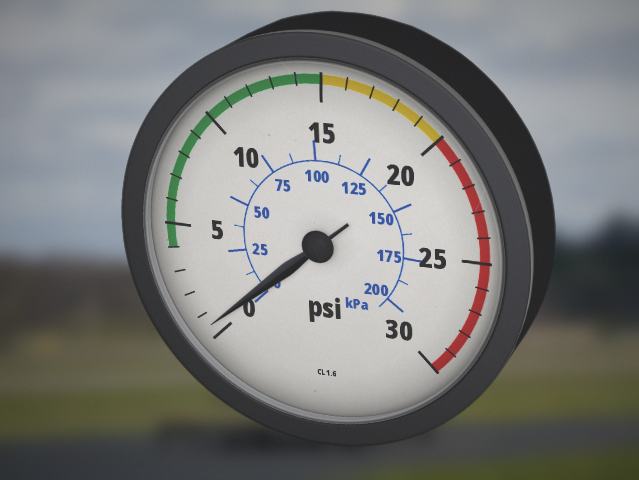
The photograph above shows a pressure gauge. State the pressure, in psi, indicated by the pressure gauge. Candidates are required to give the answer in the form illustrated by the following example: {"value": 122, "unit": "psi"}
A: {"value": 0.5, "unit": "psi"}
